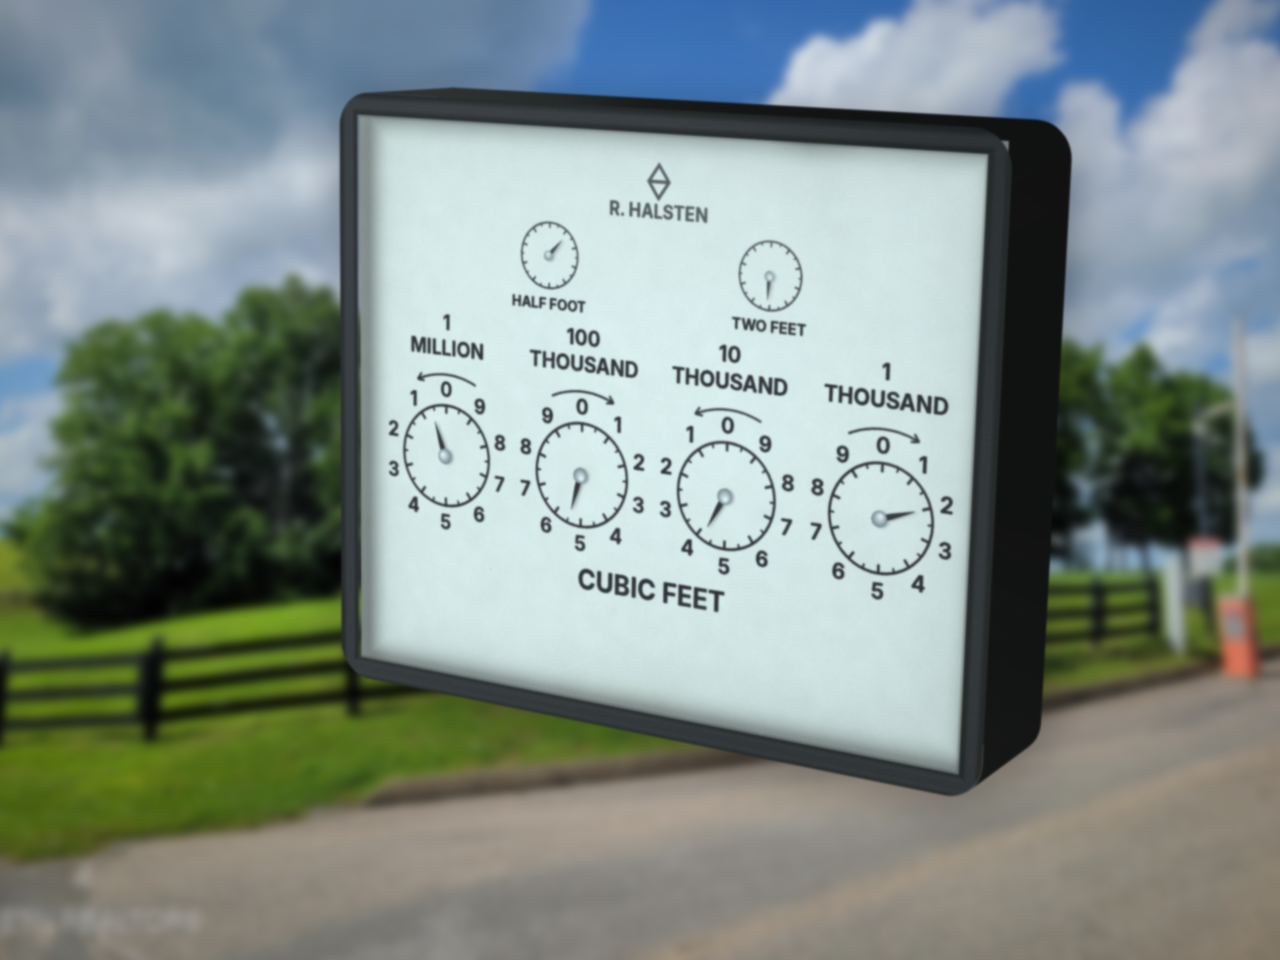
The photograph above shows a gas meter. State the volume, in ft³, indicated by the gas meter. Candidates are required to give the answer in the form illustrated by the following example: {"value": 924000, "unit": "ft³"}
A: {"value": 54200, "unit": "ft³"}
